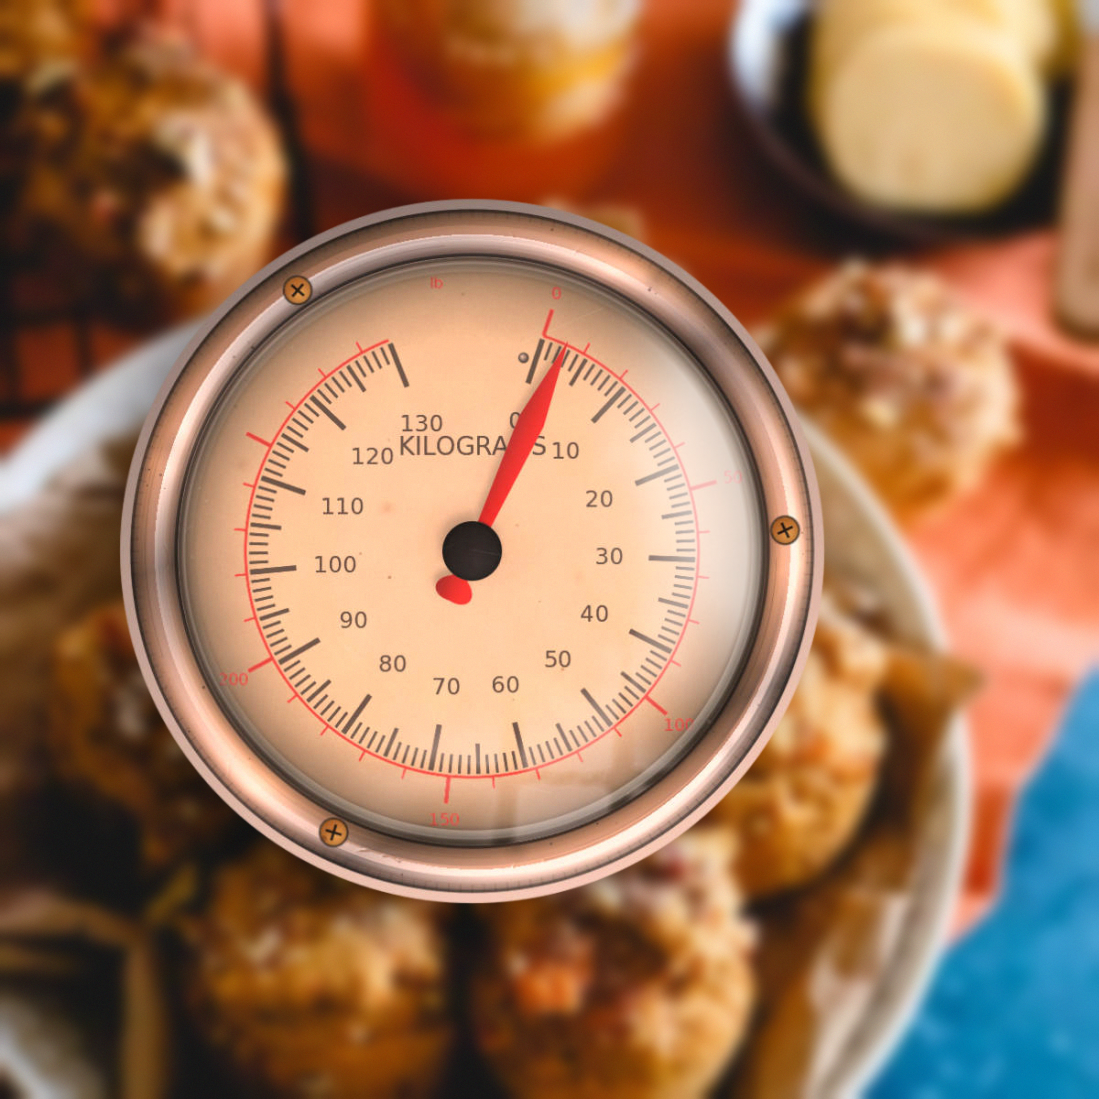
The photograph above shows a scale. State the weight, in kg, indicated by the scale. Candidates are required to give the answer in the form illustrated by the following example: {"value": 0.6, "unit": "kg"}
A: {"value": 2.5, "unit": "kg"}
